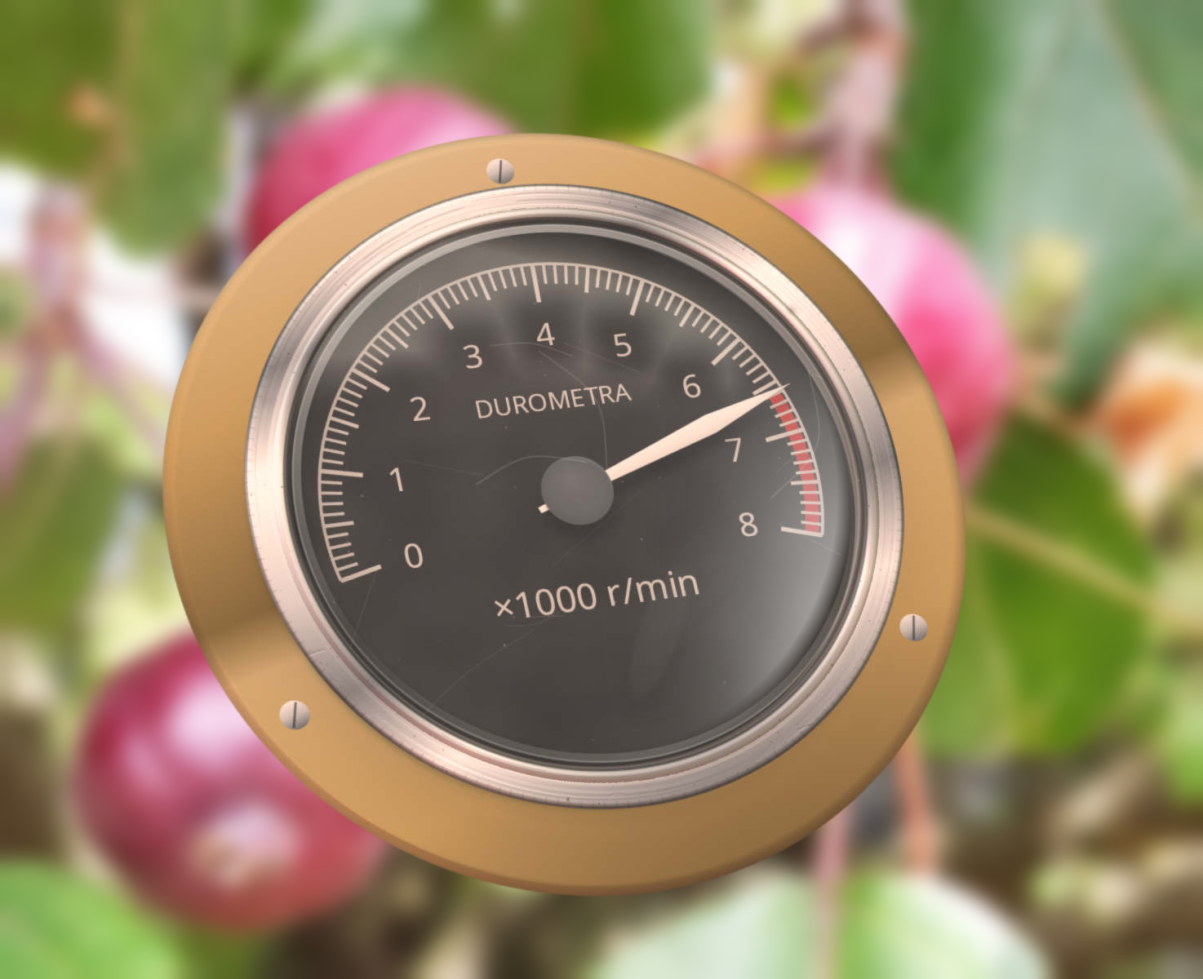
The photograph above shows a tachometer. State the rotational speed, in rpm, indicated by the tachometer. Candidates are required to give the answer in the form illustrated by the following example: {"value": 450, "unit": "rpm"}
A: {"value": 6600, "unit": "rpm"}
